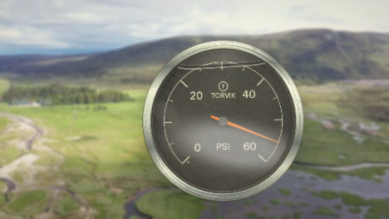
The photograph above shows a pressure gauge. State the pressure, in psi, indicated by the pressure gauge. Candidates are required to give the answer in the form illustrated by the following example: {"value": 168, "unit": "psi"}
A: {"value": 55, "unit": "psi"}
